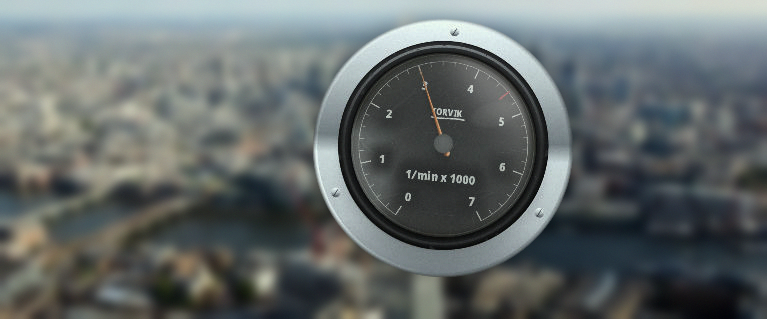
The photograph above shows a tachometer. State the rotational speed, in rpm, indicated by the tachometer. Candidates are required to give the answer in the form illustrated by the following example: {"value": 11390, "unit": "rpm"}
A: {"value": 3000, "unit": "rpm"}
